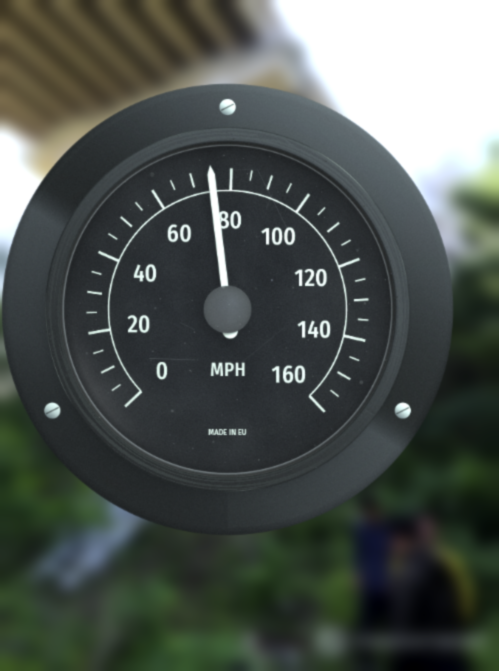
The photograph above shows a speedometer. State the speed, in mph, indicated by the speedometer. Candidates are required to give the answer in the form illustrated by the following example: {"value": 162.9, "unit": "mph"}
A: {"value": 75, "unit": "mph"}
